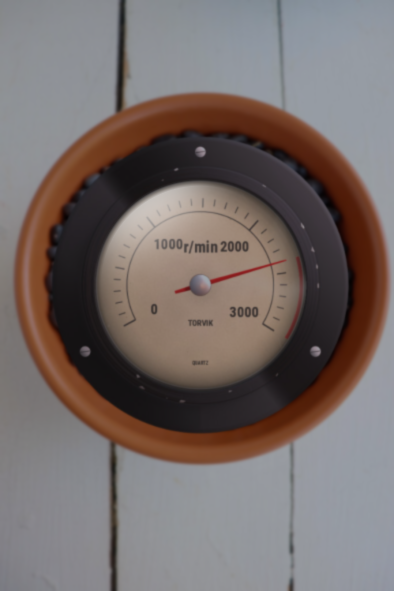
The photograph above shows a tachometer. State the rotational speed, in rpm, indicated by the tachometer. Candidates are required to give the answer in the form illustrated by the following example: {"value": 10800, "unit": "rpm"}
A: {"value": 2400, "unit": "rpm"}
